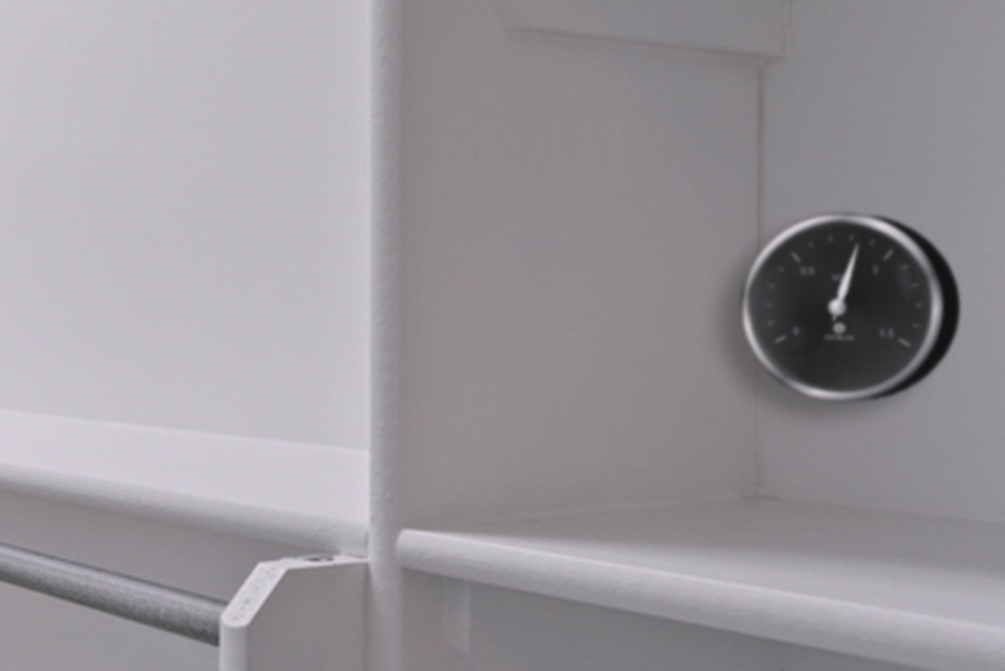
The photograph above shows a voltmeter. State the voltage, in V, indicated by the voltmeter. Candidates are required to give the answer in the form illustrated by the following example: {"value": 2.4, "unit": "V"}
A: {"value": 0.85, "unit": "V"}
